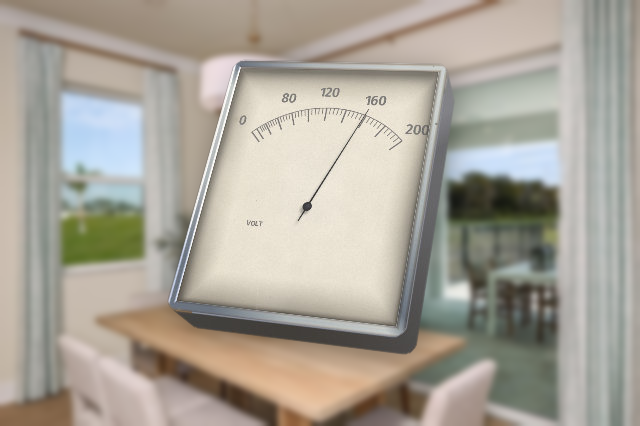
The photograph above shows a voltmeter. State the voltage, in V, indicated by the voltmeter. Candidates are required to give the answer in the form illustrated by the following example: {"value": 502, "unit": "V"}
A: {"value": 160, "unit": "V"}
